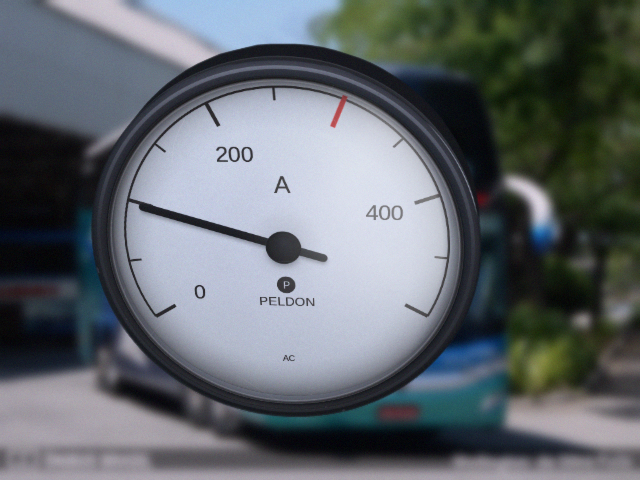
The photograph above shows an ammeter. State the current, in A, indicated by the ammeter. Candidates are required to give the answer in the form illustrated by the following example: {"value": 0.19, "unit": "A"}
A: {"value": 100, "unit": "A"}
